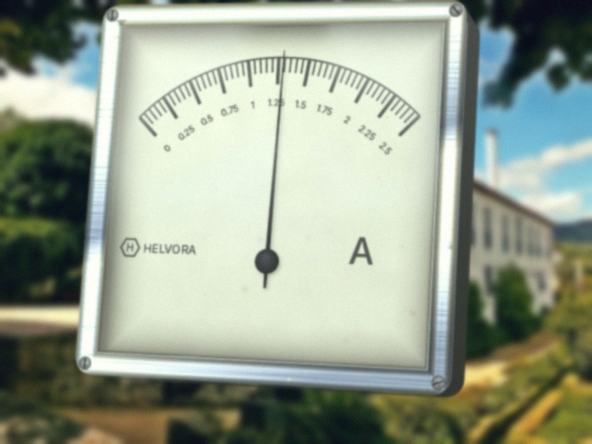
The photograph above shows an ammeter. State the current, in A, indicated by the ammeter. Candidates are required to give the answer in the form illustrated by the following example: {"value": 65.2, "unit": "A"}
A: {"value": 1.3, "unit": "A"}
